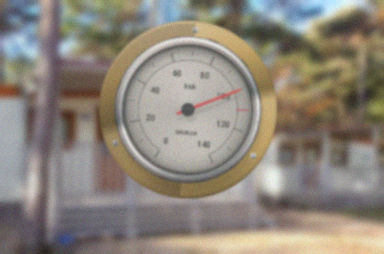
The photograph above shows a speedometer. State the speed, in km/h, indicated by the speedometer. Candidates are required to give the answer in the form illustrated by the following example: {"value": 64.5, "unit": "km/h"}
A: {"value": 100, "unit": "km/h"}
